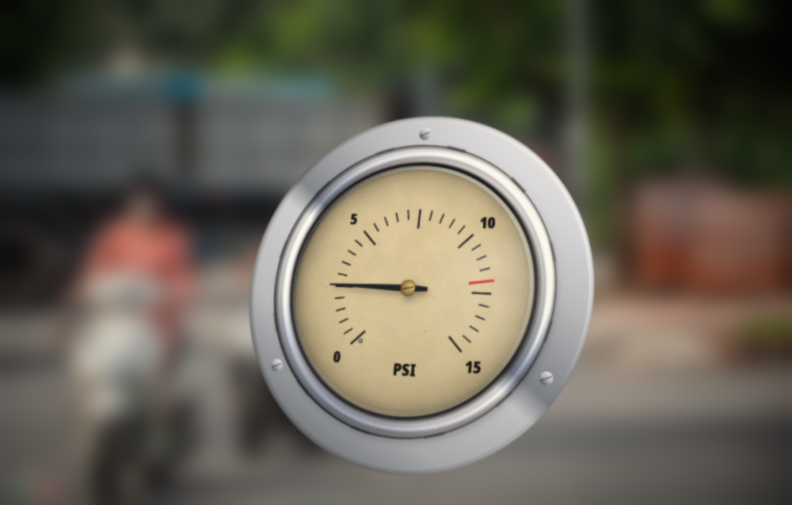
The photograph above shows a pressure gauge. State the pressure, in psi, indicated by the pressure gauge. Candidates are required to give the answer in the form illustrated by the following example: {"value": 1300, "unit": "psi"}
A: {"value": 2.5, "unit": "psi"}
